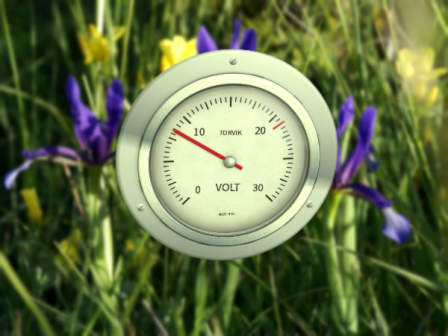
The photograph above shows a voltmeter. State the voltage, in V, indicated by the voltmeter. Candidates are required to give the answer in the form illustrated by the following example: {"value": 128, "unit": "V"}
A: {"value": 8.5, "unit": "V"}
